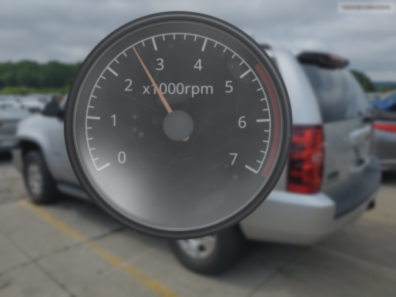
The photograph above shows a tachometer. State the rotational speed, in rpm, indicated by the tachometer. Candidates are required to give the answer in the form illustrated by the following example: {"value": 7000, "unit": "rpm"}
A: {"value": 2600, "unit": "rpm"}
